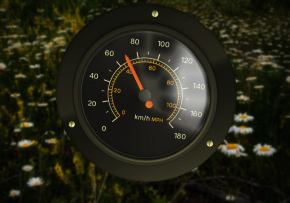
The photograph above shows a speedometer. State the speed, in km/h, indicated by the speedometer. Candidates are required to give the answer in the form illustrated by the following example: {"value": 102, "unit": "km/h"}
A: {"value": 70, "unit": "km/h"}
